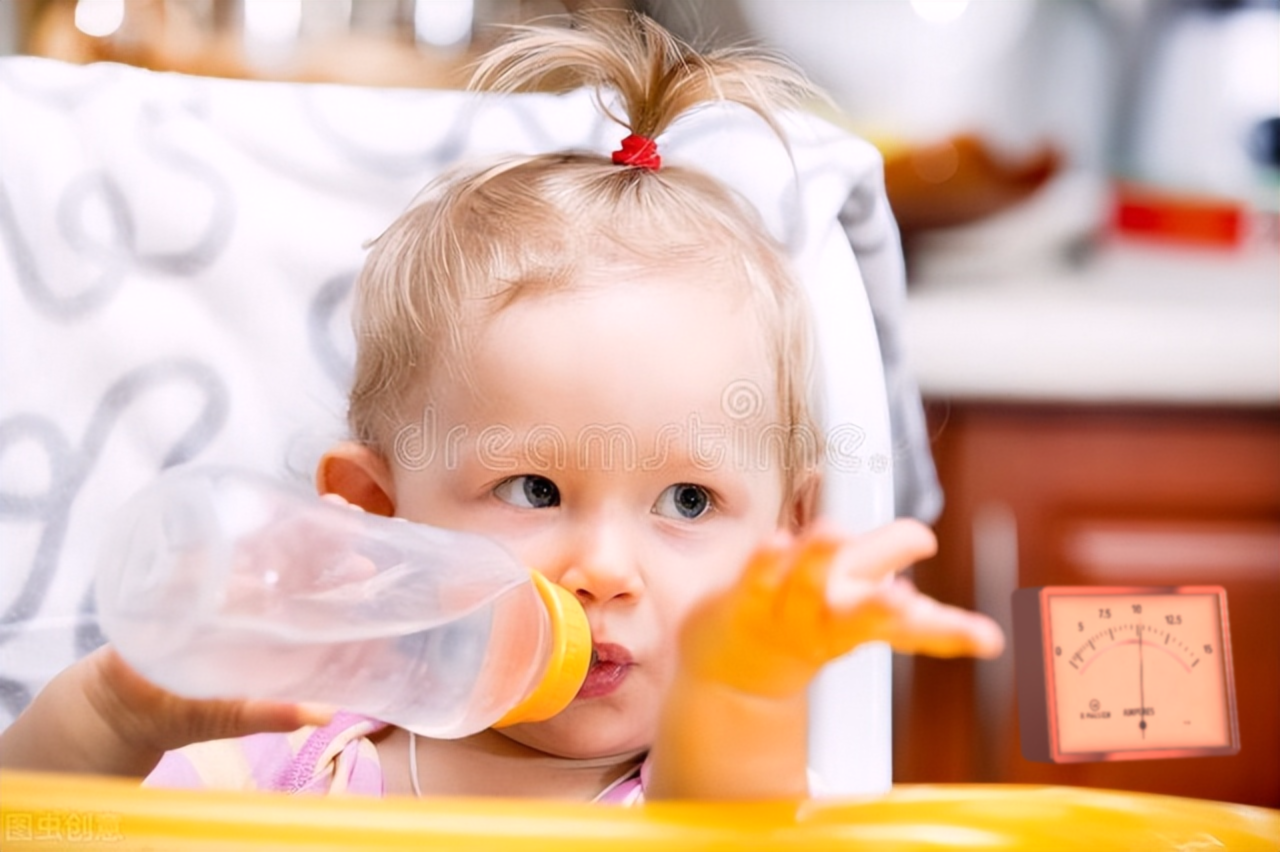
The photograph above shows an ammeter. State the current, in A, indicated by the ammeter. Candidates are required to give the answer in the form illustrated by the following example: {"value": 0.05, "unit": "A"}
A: {"value": 10, "unit": "A"}
